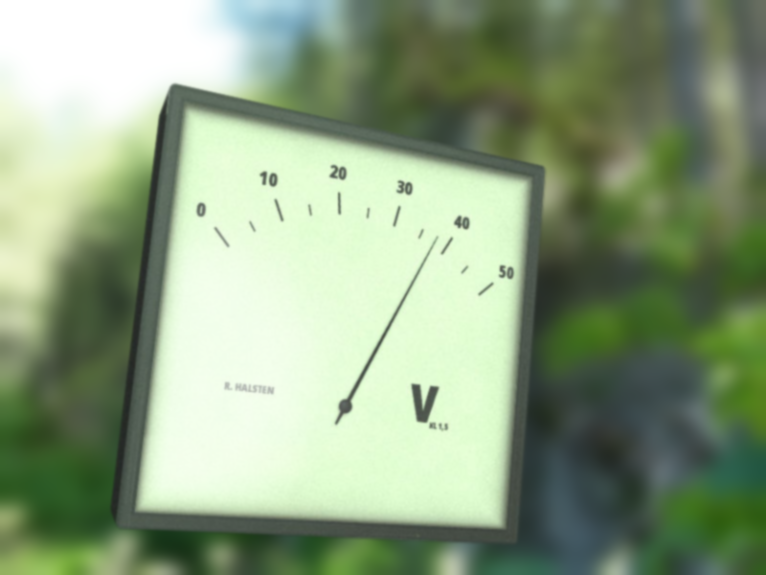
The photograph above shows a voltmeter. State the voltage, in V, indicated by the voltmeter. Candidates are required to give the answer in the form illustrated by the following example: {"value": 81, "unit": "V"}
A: {"value": 37.5, "unit": "V"}
